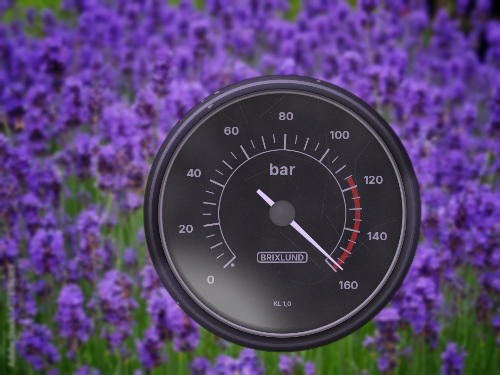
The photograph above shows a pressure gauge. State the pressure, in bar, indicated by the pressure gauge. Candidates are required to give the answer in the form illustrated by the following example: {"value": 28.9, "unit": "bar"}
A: {"value": 157.5, "unit": "bar"}
